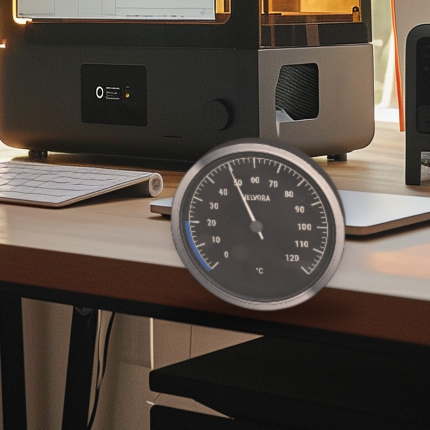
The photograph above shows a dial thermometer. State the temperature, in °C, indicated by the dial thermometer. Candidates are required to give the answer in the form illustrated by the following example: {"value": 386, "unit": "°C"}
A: {"value": 50, "unit": "°C"}
